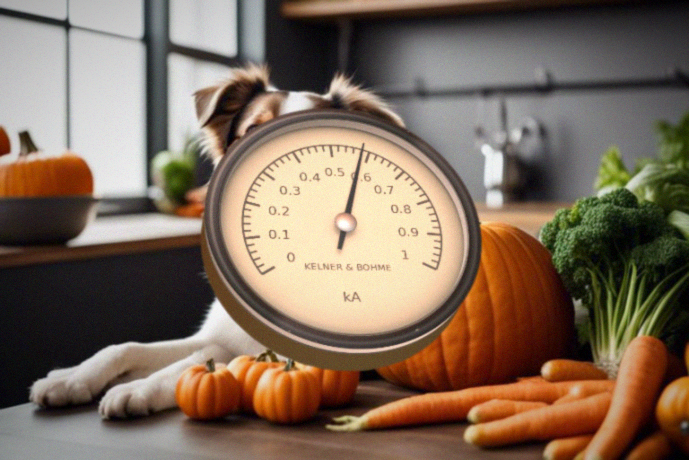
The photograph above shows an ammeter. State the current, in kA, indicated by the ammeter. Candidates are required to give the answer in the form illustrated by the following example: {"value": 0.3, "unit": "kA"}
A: {"value": 0.58, "unit": "kA"}
